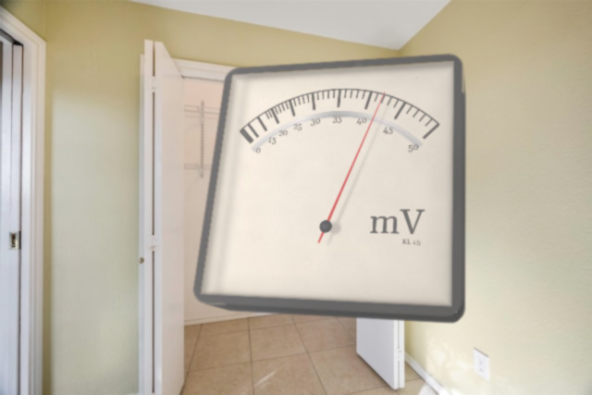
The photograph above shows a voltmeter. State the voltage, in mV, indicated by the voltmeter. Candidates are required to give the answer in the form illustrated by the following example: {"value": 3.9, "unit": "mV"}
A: {"value": 42, "unit": "mV"}
